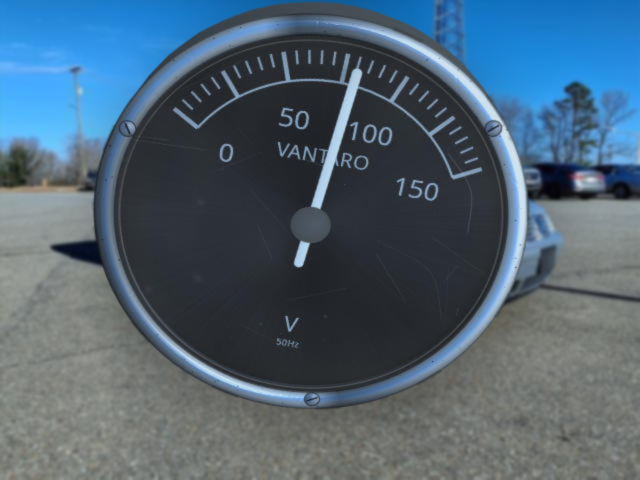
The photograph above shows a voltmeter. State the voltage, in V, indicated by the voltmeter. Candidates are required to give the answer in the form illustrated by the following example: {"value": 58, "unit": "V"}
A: {"value": 80, "unit": "V"}
